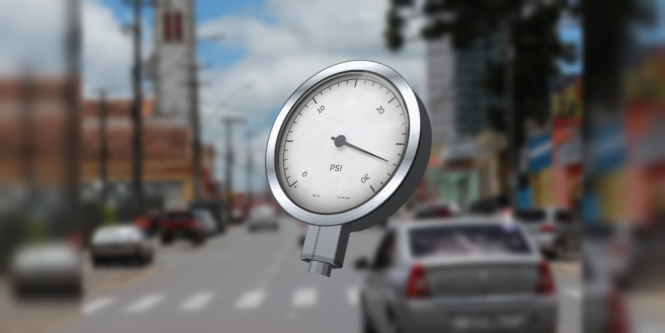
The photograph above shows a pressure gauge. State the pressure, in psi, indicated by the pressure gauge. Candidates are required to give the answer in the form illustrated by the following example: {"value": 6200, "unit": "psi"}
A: {"value": 27, "unit": "psi"}
